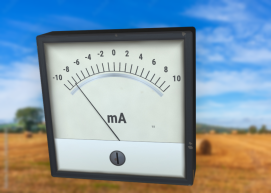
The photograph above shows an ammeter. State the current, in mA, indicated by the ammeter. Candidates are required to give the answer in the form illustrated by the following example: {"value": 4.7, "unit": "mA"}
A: {"value": -8, "unit": "mA"}
